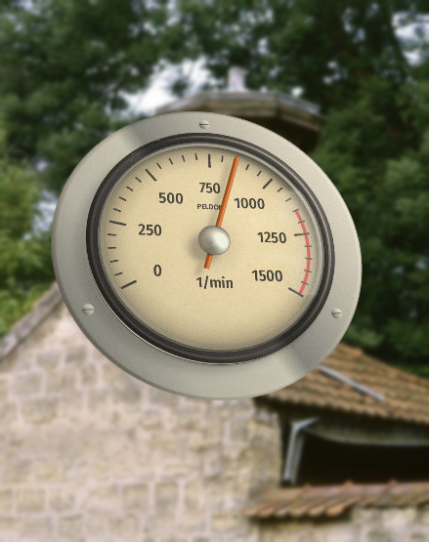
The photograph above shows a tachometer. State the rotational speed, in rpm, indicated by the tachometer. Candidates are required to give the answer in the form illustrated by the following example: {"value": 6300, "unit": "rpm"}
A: {"value": 850, "unit": "rpm"}
